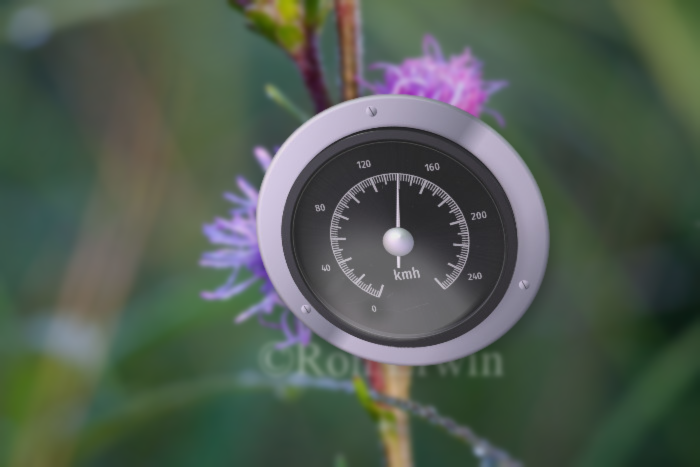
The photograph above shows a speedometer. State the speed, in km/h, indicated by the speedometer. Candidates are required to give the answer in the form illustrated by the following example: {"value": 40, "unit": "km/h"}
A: {"value": 140, "unit": "km/h"}
